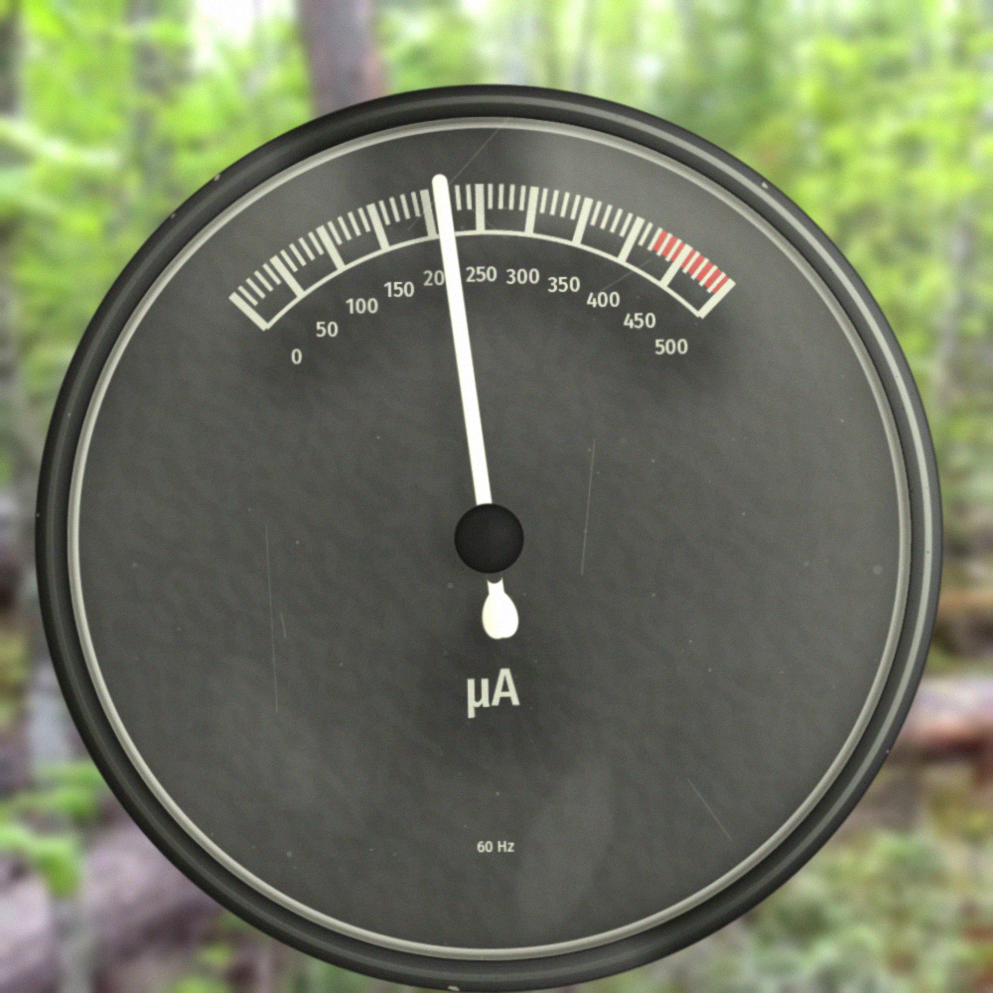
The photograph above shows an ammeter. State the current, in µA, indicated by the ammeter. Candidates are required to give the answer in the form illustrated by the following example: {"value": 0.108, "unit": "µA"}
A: {"value": 215, "unit": "µA"}
